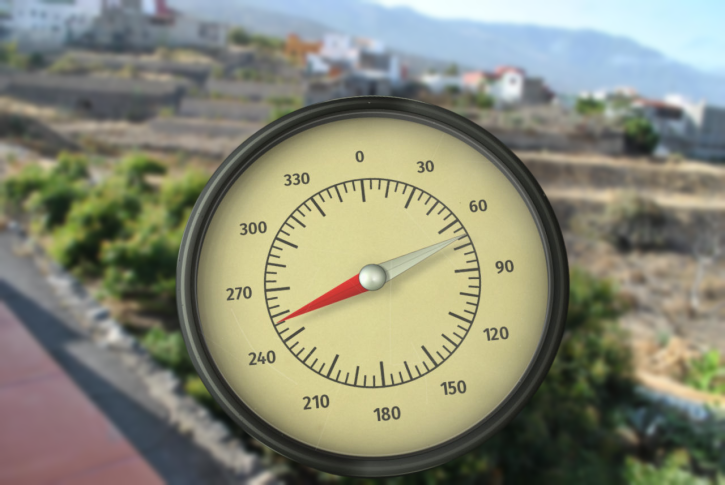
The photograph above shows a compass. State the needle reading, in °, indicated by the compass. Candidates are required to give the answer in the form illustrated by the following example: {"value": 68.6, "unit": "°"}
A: {"value": 250, "unit": "°"}
